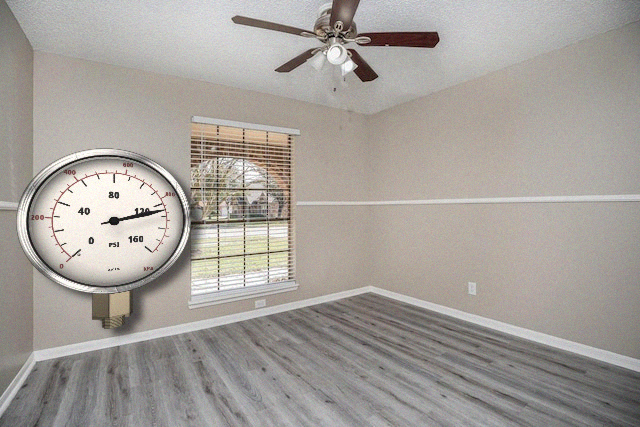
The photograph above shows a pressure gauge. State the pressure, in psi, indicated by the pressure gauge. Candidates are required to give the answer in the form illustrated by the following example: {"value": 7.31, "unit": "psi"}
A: {"value": 125, "unit": "psi"}
